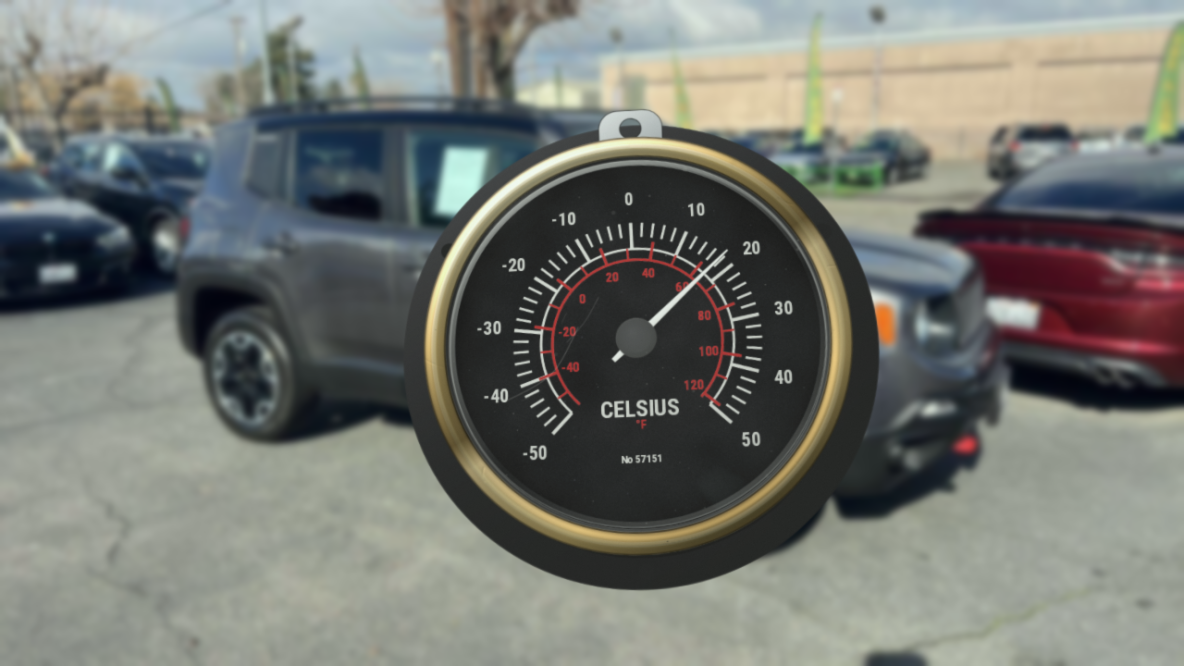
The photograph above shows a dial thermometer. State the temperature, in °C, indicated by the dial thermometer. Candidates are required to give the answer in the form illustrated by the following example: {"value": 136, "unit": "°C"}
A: {"value": 18, "unit": "°C"}
